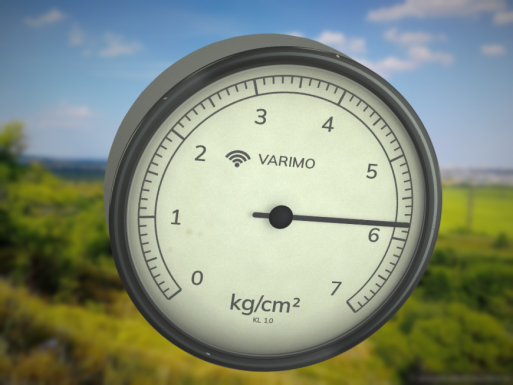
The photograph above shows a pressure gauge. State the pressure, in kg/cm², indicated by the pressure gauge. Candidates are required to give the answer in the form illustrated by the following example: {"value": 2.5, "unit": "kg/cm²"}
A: {"value": 5.8, "unit": "kg/cm²"}
